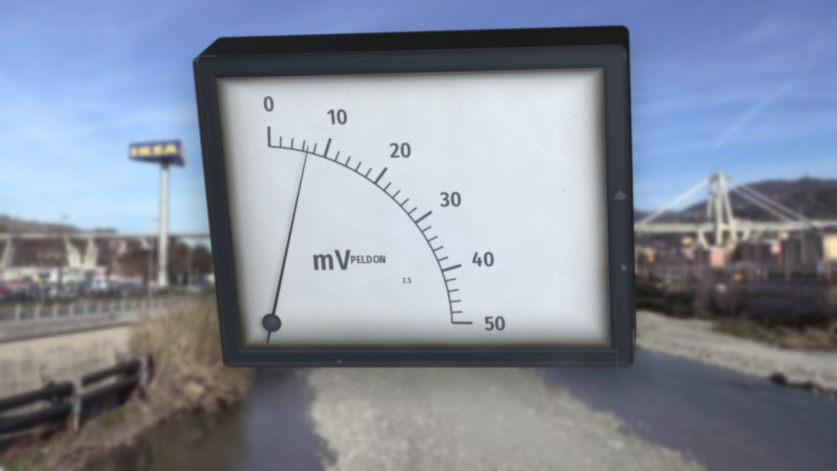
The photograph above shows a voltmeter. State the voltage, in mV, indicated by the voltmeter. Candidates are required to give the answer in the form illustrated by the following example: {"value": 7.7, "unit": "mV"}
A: {"value": 7, "unit": "mV"}
